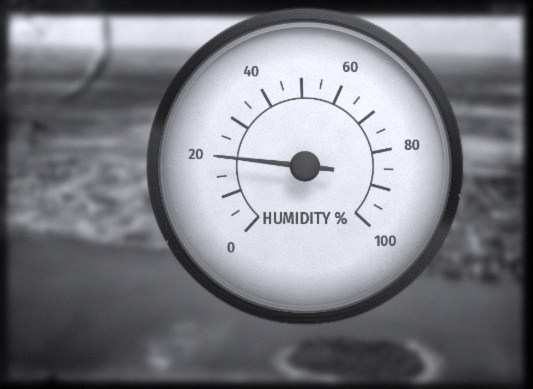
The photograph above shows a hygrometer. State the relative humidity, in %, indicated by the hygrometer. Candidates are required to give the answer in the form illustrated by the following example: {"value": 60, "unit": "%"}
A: {"value": 20, "unit": "%"}
